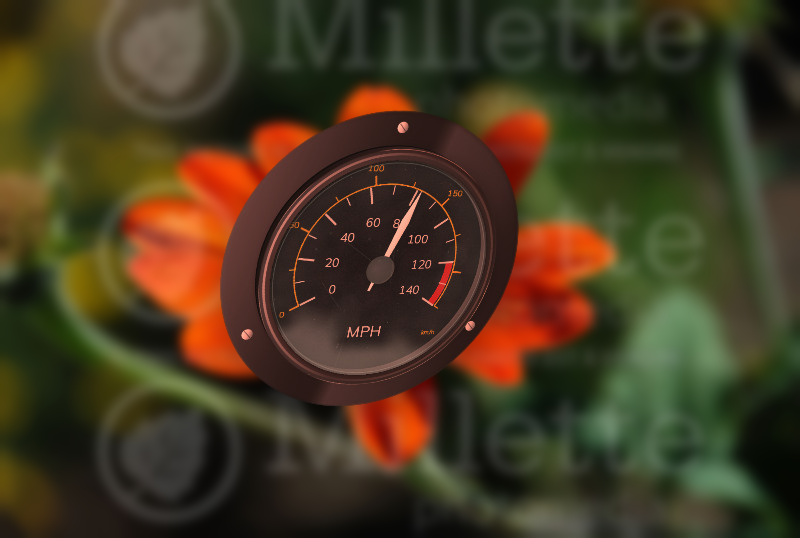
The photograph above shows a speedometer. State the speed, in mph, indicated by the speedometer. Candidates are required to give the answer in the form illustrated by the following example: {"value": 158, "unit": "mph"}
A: {"value": 80, "unit": "mph"}
